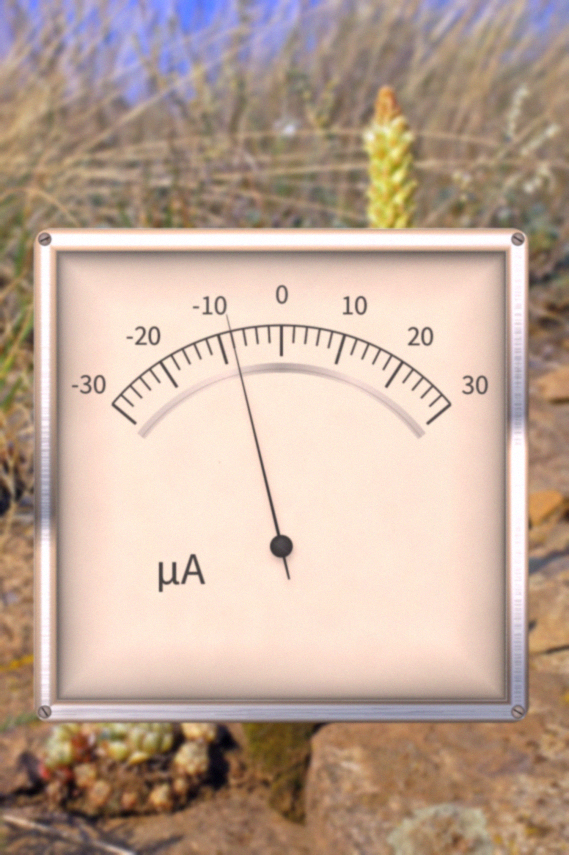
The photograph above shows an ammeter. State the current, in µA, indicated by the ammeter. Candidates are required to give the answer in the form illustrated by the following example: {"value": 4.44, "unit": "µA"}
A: {"value": -8, "unit": "µA"}
